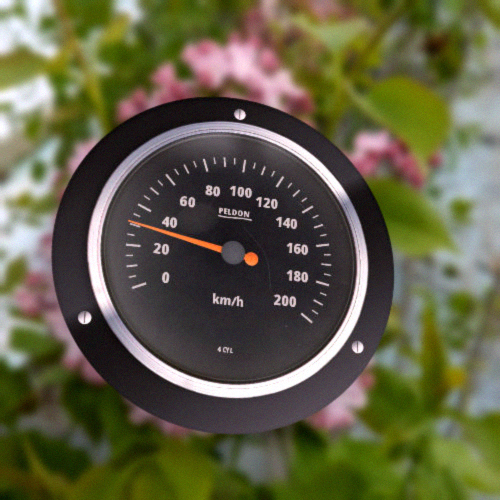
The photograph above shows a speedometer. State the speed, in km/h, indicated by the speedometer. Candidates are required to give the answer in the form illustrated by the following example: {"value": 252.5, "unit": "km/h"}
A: {"value": 30, "unit": "km/h"}
